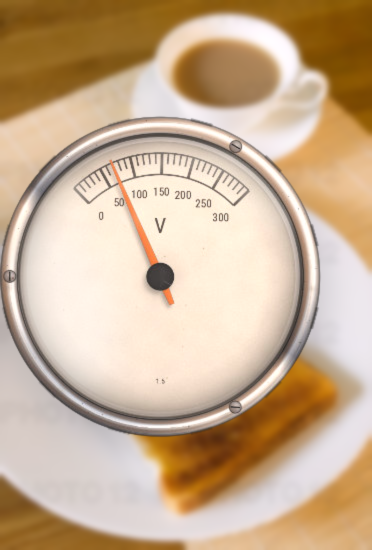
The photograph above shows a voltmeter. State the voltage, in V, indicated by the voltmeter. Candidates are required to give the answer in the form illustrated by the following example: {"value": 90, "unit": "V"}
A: {"value": 70, "unit": "V"}
